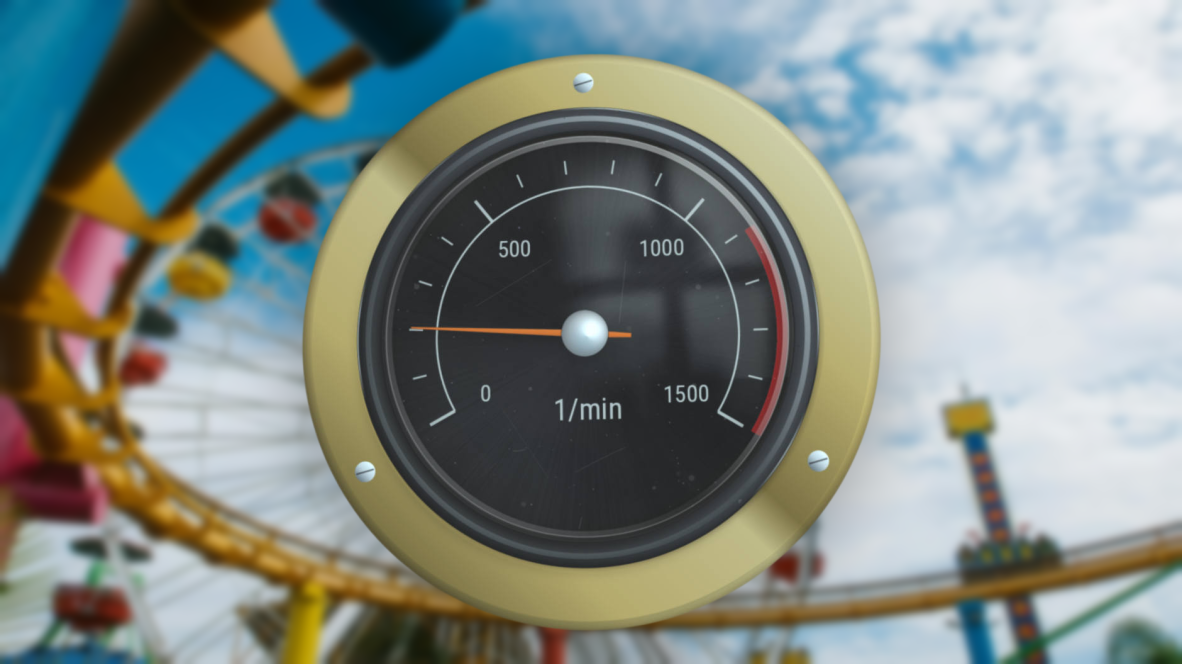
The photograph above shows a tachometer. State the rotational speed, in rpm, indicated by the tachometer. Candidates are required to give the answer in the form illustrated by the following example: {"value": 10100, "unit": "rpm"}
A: {"value": 200, "unit": "rpm"}
